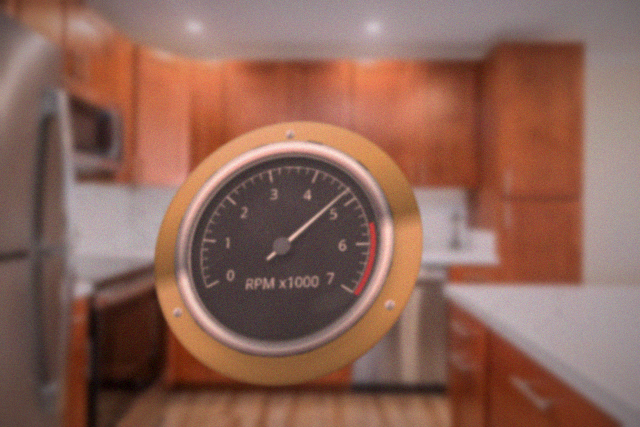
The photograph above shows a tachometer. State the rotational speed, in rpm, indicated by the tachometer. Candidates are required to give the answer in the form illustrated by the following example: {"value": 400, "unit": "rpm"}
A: {"value": 4800, "unit": "rpm"}
